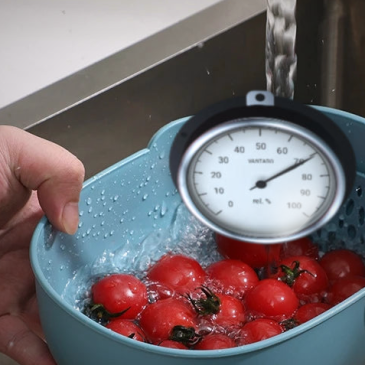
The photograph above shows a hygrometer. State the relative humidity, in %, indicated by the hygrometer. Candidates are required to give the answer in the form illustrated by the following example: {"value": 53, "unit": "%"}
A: {"value": 70, "unit": "%"}
